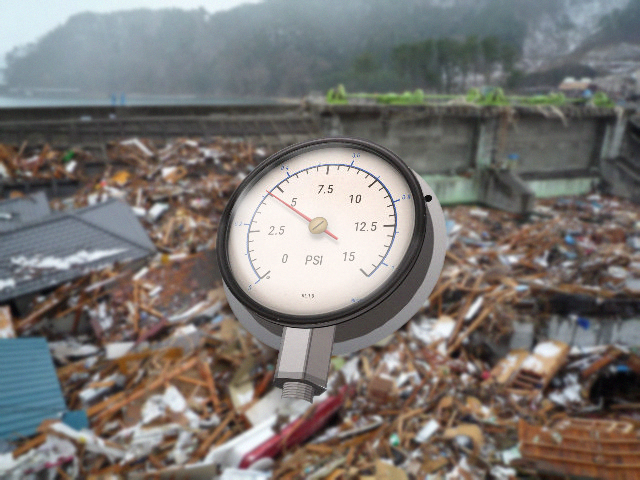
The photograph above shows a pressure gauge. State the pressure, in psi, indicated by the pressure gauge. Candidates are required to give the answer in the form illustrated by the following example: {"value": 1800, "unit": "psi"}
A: {"value": 4.5, "unit": "psi"}
